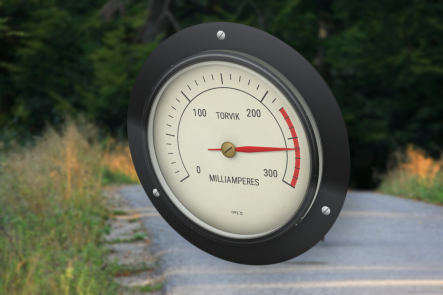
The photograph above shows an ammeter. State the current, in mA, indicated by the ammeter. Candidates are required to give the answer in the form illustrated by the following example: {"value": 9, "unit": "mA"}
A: {"value": 260, "unit": "mA"}
